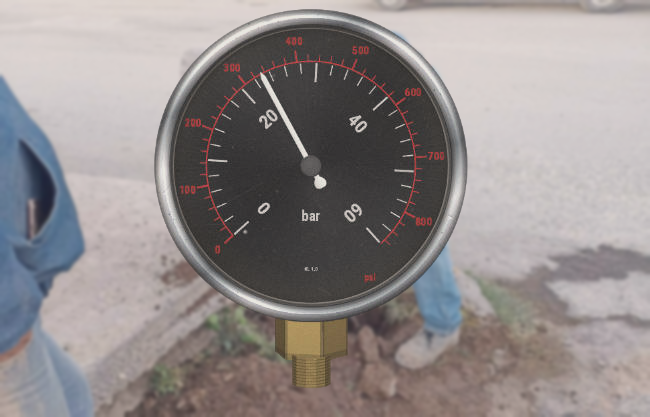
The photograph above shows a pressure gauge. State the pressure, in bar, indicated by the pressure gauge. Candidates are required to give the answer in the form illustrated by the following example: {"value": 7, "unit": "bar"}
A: {"value": 23, "unit": "bar"}
